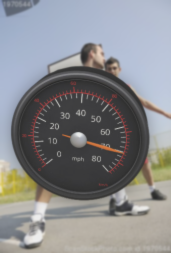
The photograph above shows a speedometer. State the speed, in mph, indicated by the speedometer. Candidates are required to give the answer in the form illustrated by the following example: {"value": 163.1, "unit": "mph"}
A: {"value": 70, "unit": "mph"}
